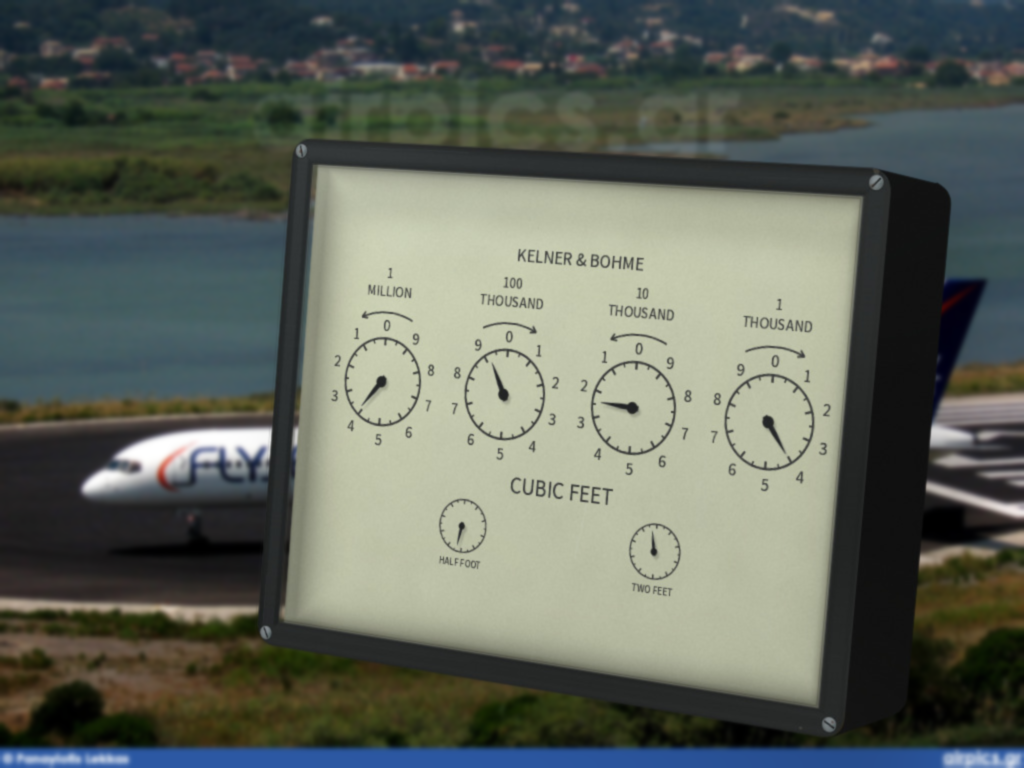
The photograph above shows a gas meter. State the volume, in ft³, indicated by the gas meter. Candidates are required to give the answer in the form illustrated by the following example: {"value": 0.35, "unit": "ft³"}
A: {"value": 392400, "unit": "ft³"}
